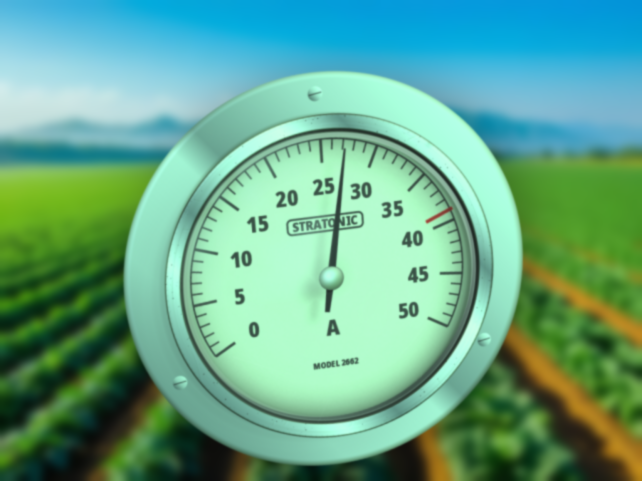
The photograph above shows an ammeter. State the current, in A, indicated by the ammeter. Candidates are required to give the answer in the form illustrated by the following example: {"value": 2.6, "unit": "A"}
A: {"value": 27, "unit": "A"}
